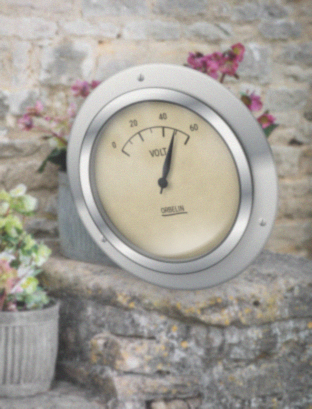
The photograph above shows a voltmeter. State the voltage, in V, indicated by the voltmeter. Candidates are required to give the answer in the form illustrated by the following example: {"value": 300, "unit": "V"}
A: {"value": 50, "unit": "V"}
